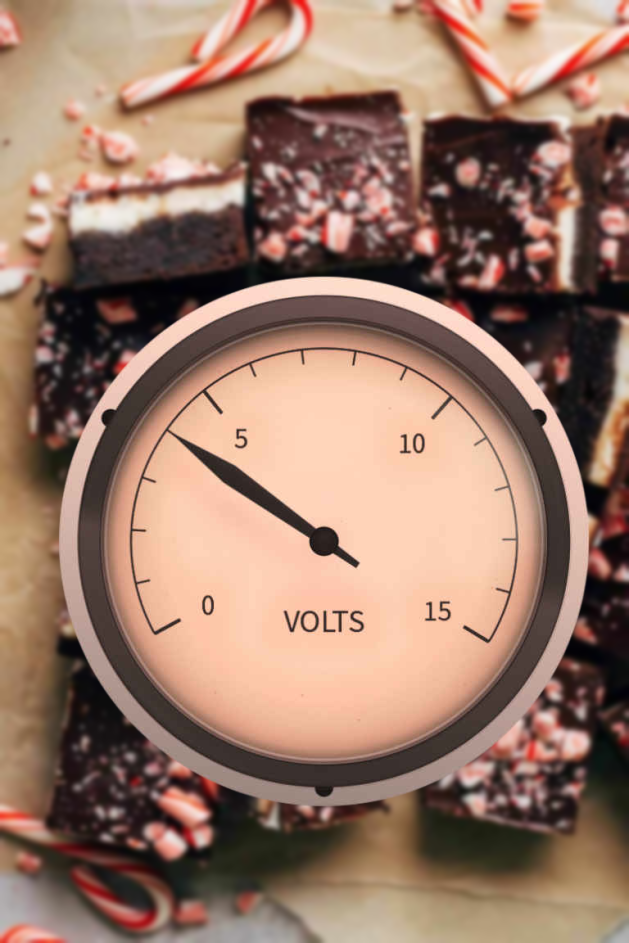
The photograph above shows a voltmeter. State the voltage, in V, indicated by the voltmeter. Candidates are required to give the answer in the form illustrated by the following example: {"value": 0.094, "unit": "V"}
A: {"value": 4, "unit": "V"}
